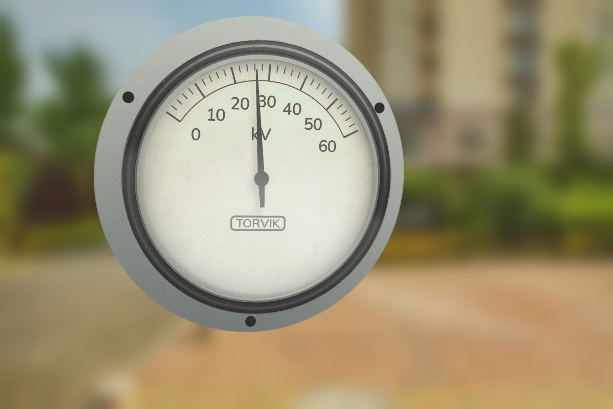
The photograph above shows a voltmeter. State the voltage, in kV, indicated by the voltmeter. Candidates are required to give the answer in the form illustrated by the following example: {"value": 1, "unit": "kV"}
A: {"value": 26, "unit": "kV"}
